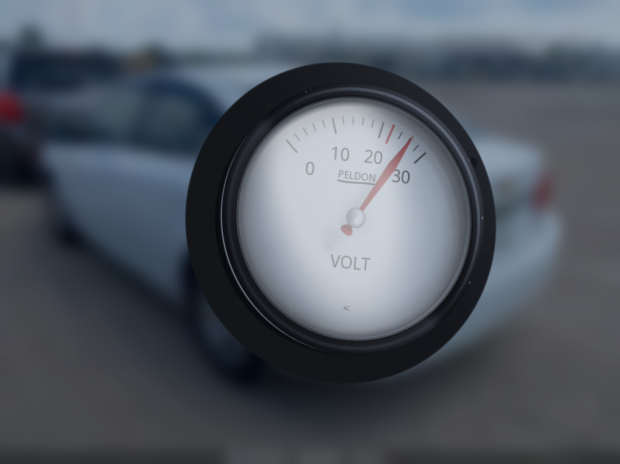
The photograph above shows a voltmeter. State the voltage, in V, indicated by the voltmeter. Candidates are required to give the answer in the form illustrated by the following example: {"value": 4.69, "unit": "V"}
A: {"value": 26, "unit": "V"}
